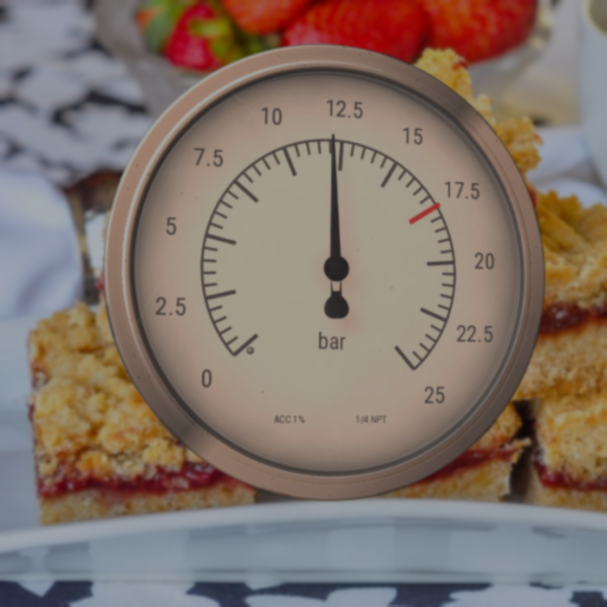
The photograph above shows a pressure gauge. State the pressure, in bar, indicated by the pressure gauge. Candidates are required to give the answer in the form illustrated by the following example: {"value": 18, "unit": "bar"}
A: {"value": 12, "unit": "bar"}
